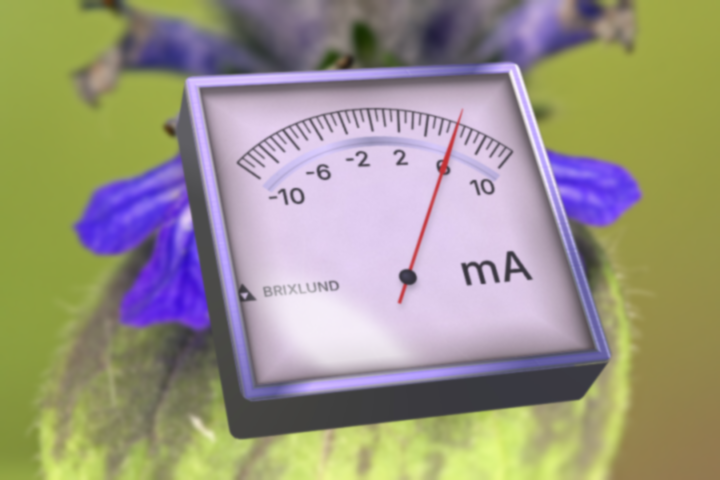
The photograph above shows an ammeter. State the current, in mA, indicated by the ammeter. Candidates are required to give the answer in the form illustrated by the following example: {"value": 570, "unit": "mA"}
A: {"value": 6, "unit": "mA"}
